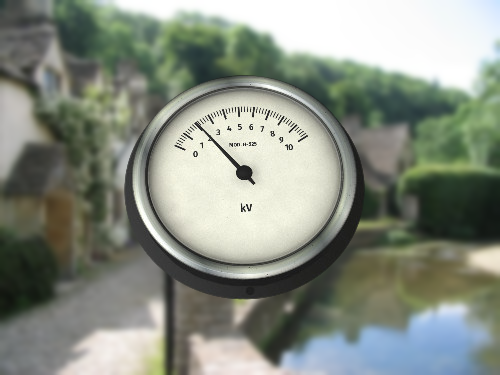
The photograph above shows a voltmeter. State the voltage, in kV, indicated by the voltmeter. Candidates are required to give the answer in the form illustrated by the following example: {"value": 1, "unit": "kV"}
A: {"value": 2, "unit": "kV"}
